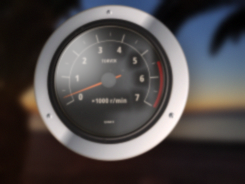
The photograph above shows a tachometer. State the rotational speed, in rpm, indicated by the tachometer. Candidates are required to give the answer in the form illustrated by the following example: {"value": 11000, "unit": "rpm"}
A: {"value": 250, "unit": "rpm"}
